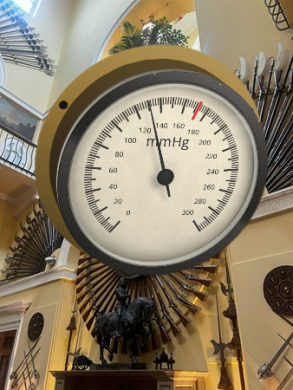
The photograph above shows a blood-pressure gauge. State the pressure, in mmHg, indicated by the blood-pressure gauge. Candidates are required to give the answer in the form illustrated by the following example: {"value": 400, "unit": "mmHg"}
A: {"value": 130, "unit": "mmHg"}
